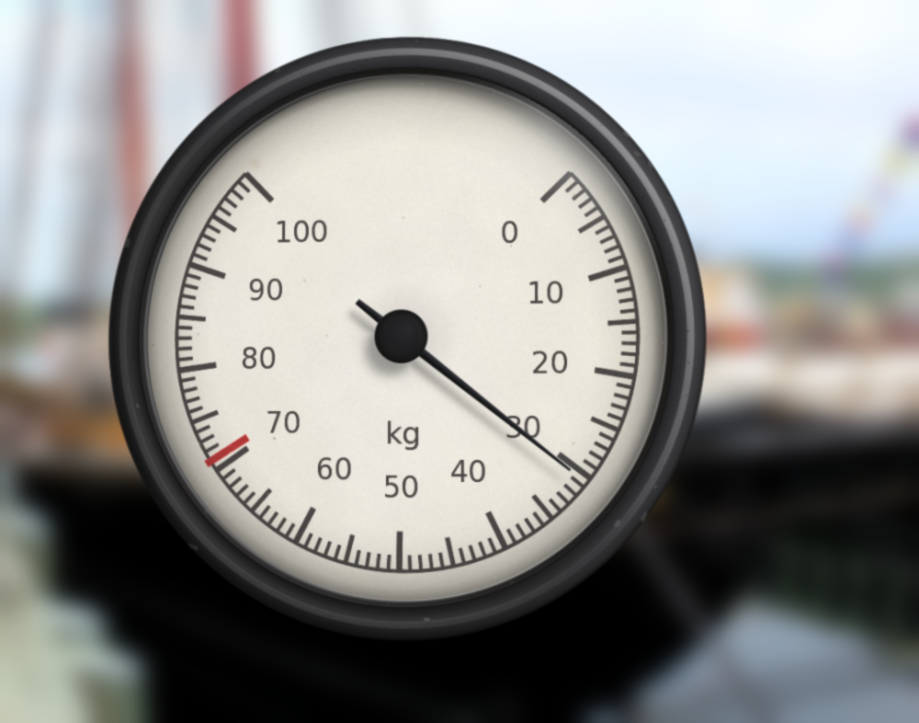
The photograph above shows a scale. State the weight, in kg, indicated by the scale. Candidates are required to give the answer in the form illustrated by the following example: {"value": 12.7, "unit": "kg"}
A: {"value": 30.5, "unit": "kg"}
